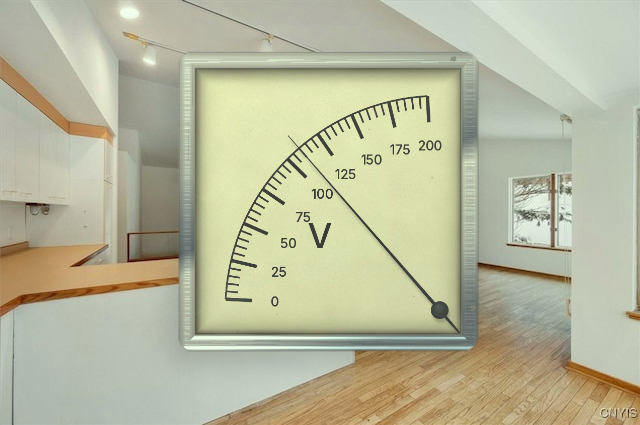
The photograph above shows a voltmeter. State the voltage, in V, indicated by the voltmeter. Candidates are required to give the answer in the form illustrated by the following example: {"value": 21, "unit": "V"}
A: {"value": 110, "unit": "V"}
